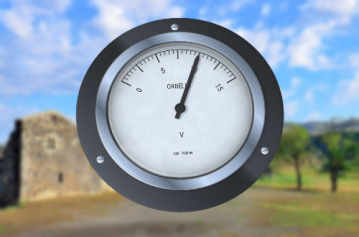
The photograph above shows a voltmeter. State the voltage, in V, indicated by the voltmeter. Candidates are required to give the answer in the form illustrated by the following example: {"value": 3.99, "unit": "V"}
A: {"value": 10, "unit": "V"}
